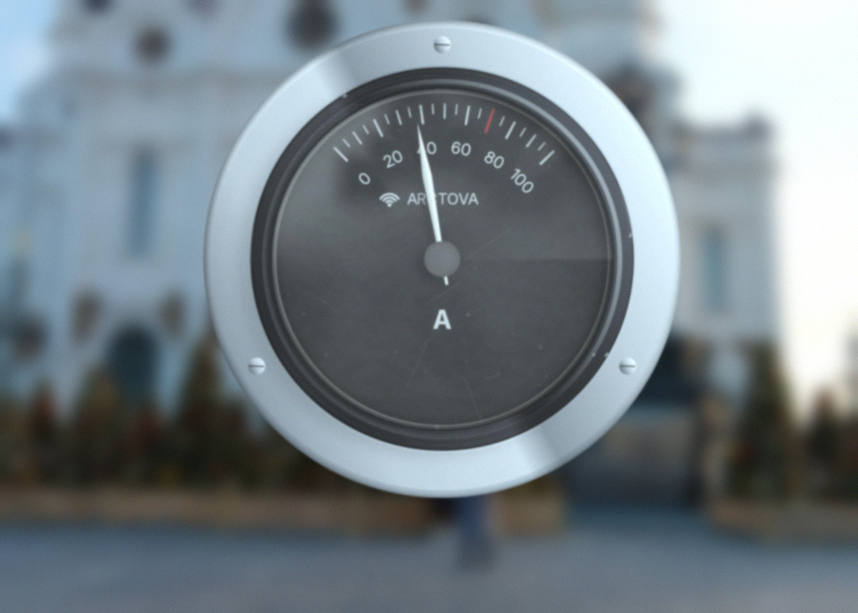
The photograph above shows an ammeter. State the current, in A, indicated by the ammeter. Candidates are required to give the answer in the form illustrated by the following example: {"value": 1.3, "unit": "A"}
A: {"value": 37.5, "unit": "A"}
